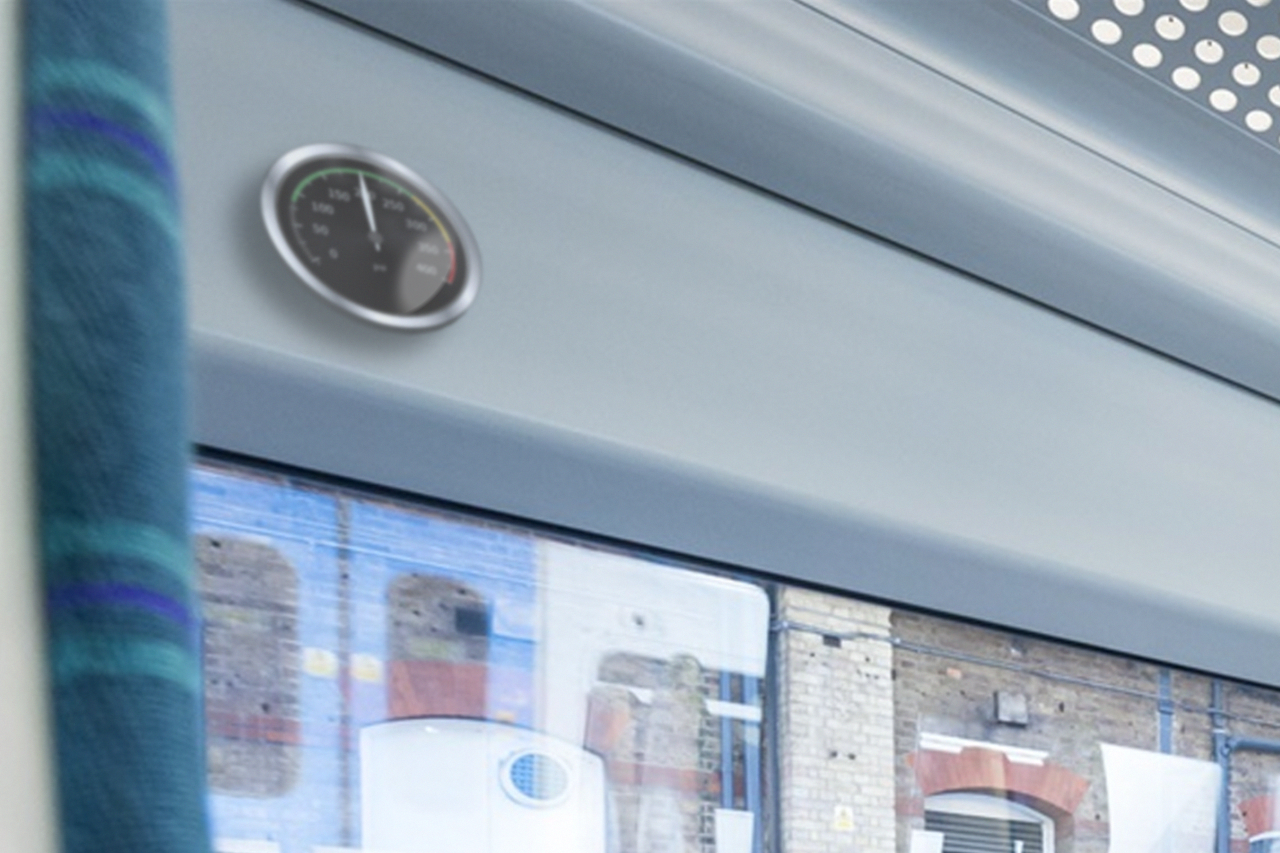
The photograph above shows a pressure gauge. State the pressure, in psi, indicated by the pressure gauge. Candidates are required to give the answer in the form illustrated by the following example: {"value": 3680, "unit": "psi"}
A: {"value": 200, "unit": "psi"}
